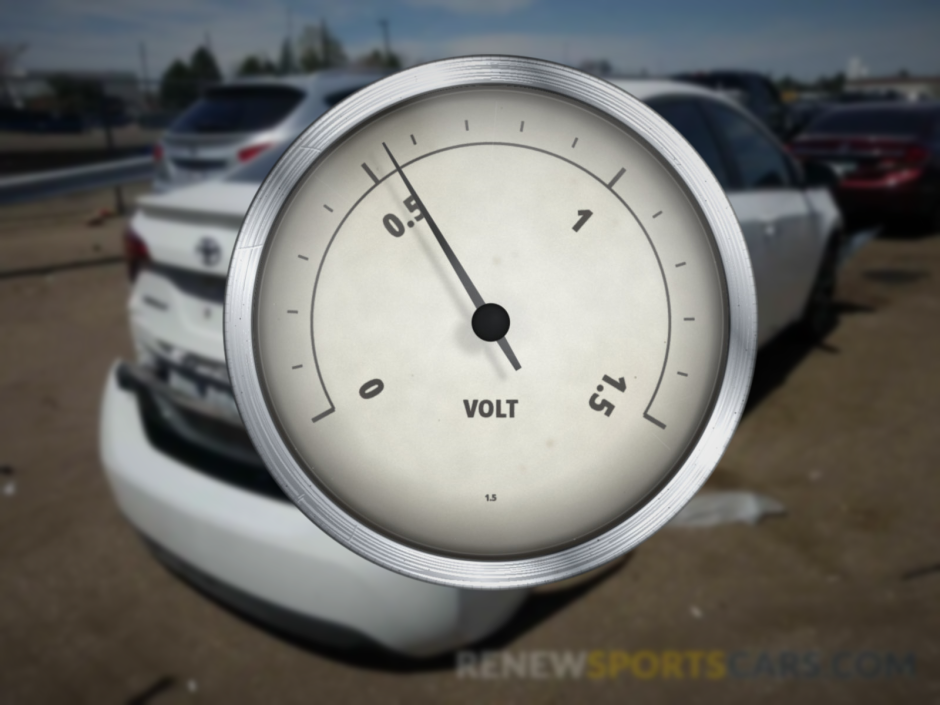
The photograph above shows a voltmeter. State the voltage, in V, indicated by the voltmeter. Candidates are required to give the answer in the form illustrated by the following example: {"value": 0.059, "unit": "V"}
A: {"value": 0.55, "unit": "V"}
